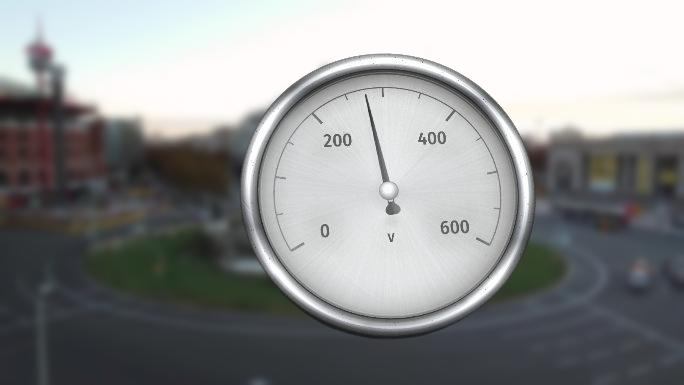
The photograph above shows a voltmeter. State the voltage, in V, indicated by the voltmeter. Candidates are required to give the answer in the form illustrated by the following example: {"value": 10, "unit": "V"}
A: {"value": 275, "unit": "V"}
